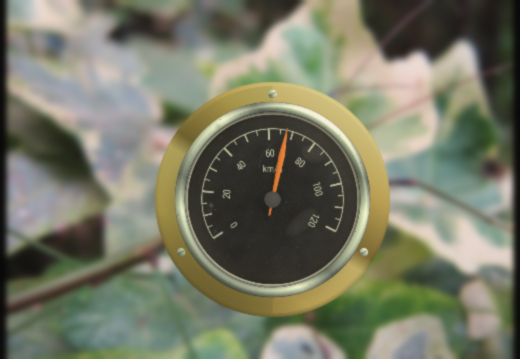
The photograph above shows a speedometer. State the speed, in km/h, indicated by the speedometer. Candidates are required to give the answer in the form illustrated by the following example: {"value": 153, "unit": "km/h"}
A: {"value": 67.5, "unit": "km/h"}
